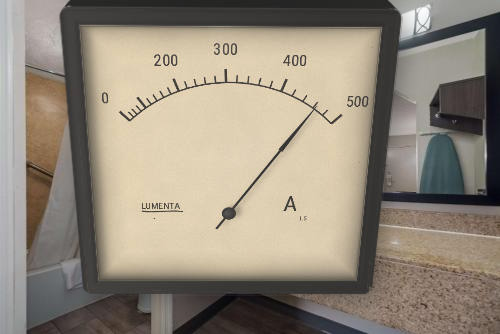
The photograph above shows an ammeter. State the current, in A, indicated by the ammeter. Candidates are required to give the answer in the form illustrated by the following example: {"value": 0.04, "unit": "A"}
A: {"value": 460, "unit": "A"}
